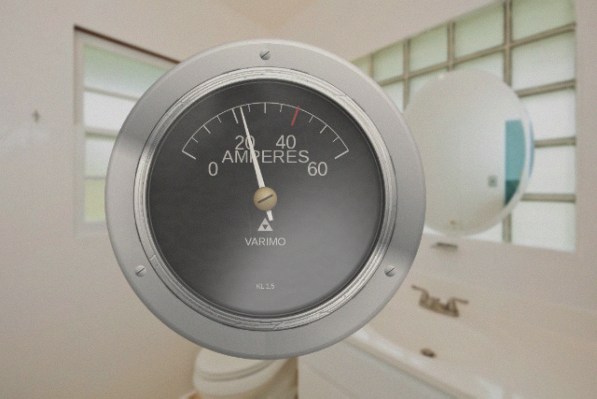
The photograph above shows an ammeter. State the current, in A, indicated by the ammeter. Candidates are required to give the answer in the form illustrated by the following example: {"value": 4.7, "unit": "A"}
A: {"value": 22.5, "unit": "A"}
